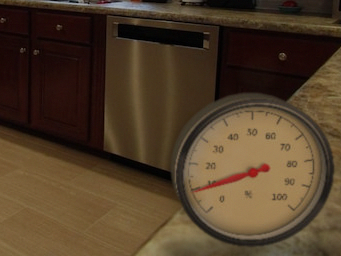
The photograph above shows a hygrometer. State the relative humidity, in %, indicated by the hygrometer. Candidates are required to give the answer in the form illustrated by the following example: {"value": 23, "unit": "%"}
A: {"value": 10, "unit": "%"}
